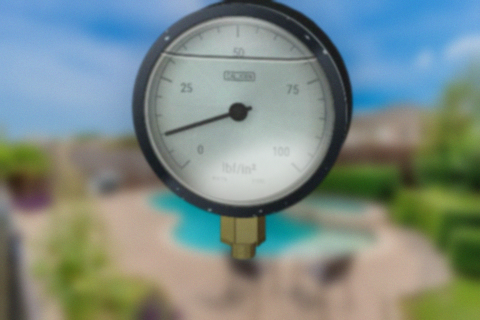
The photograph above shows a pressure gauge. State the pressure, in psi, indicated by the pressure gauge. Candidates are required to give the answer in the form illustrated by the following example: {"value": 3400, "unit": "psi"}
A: {"value": 10, "unit": "psi"}
